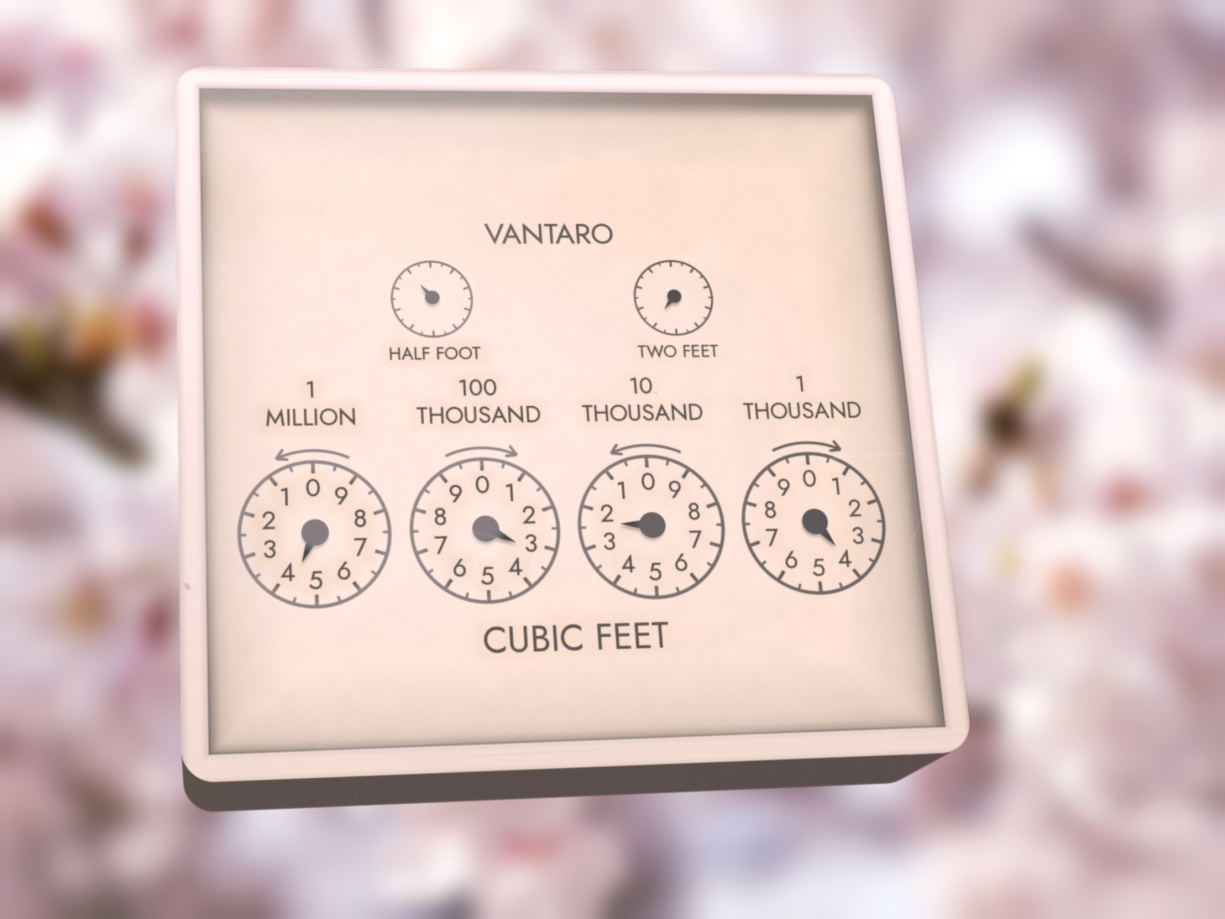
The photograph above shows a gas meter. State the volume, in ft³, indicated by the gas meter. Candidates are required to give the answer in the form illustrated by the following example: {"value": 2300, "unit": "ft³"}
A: {"value": 432400, "unit": "ft³"}
